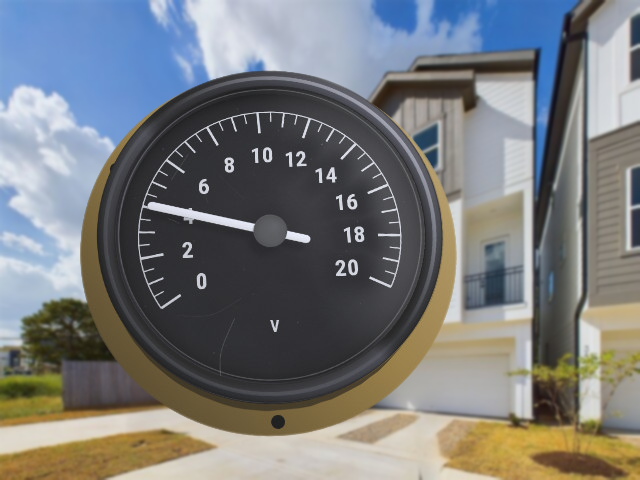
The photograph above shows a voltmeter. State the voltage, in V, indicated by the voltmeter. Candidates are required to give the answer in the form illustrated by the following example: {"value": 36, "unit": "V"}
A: {"value": 4, "unit": "V"}
